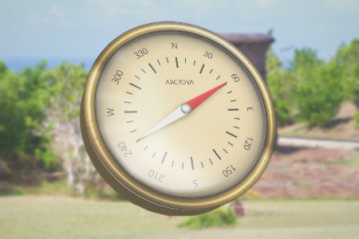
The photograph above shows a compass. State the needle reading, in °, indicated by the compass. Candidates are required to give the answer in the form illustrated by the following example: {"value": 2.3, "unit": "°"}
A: {"value": 60, "unit": "°"}
